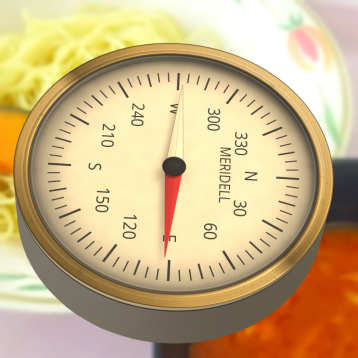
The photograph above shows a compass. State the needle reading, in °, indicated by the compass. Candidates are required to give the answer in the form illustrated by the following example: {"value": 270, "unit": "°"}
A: {"value": 92.5, "unit": "°"}
